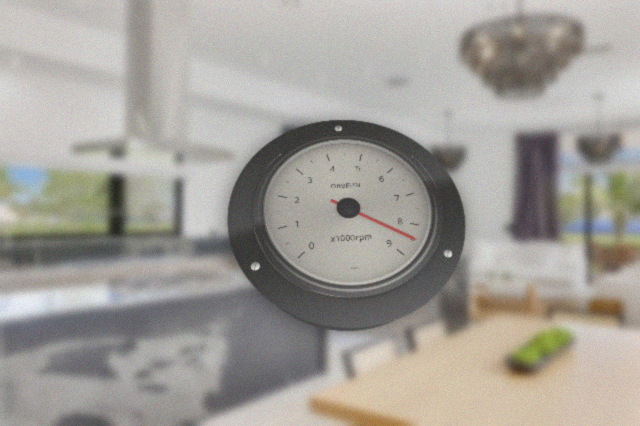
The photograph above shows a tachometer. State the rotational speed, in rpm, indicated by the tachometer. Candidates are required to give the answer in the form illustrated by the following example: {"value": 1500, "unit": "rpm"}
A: {"value": 8500, "unit": "rpm"}
